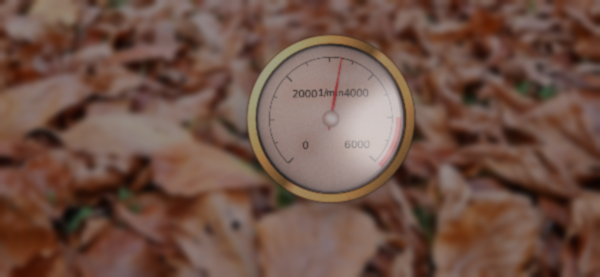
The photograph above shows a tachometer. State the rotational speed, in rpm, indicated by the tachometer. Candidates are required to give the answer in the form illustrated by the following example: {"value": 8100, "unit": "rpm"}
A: {"value": 3250, "unit": "rpm"}
